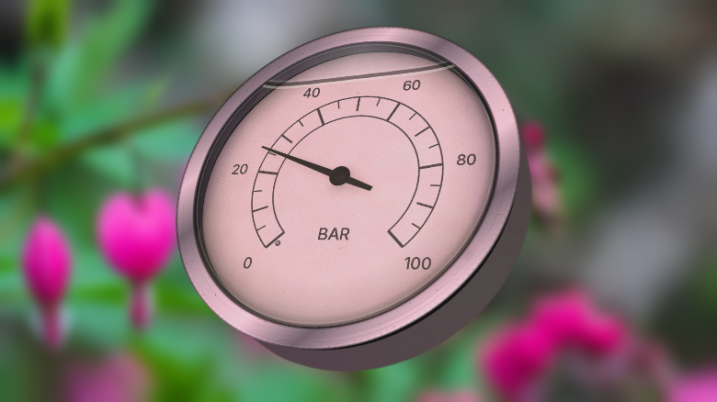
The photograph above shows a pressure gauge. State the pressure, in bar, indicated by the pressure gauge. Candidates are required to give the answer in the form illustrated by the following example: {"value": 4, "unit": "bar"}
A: {"value": 25, "unit": "bar"}
